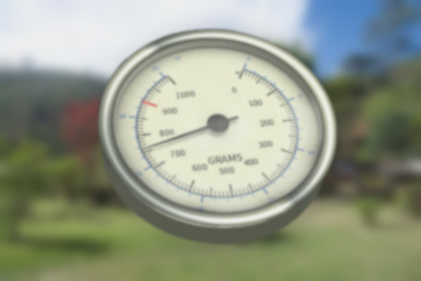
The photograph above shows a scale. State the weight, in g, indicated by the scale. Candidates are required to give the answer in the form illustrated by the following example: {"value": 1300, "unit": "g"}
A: {"value": 750, "unit": "g"}
